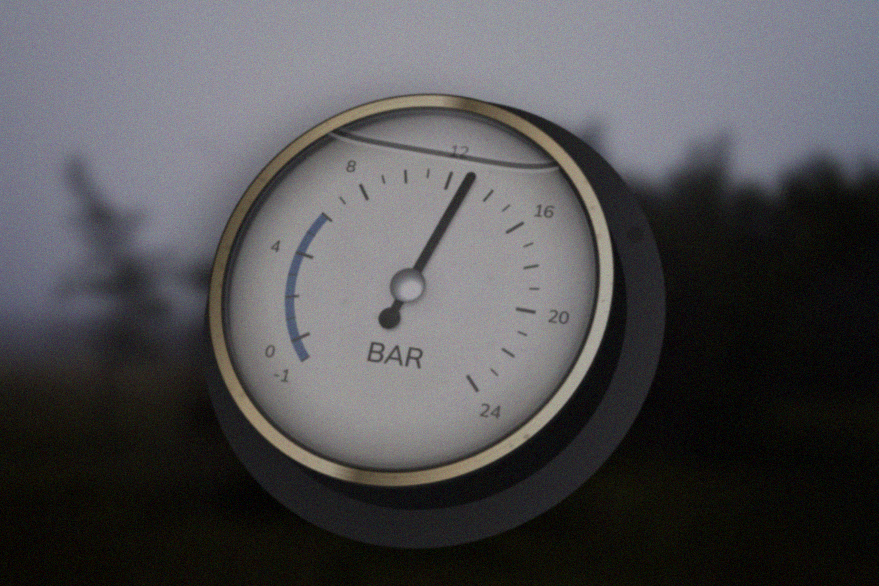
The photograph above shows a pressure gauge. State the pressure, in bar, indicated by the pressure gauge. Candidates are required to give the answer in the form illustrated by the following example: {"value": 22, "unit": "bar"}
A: {"value": 13, "unit": "bar"}
